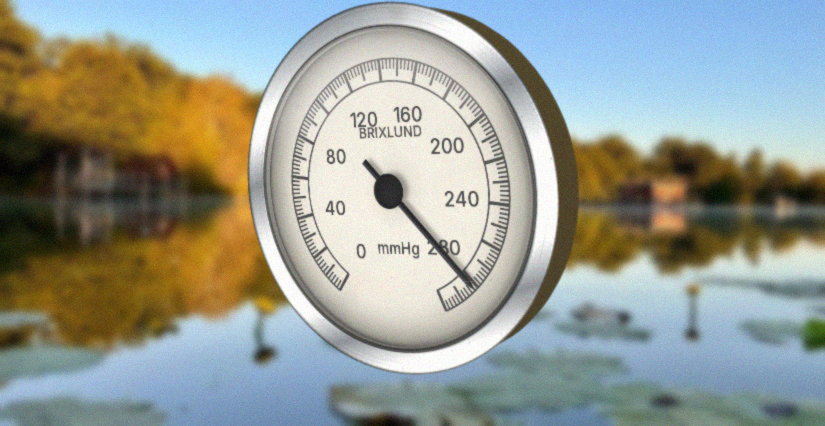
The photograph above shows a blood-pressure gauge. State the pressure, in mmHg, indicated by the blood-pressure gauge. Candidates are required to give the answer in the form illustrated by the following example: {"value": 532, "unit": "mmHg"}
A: {"value": 280, "unit": "mmHg"}
